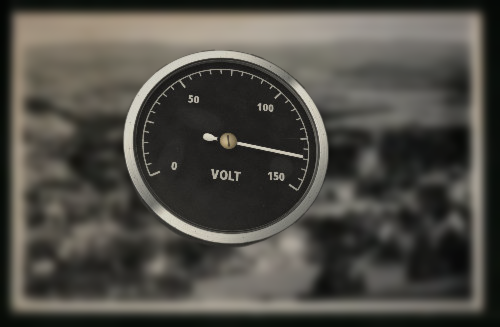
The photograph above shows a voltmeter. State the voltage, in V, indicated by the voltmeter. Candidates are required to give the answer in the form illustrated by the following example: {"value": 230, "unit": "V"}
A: {"value": 135, "unit": "V"}
